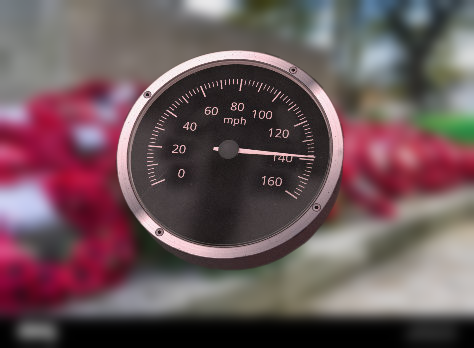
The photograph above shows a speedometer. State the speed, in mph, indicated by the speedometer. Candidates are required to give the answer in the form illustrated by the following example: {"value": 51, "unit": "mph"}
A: {"value": 140, "unit": "mph"}
